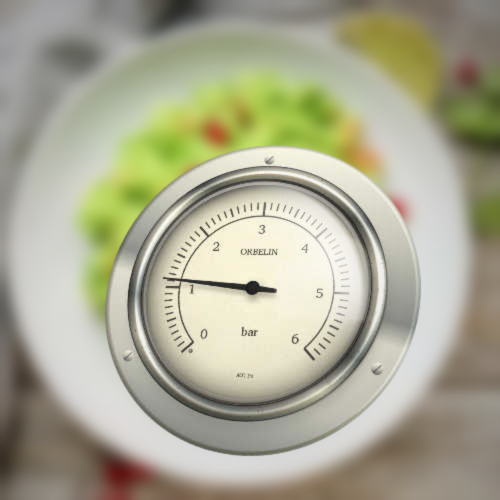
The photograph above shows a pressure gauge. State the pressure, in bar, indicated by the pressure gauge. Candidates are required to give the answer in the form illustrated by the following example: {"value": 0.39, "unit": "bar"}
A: {"value": 1.1, "unit": "bar"}
